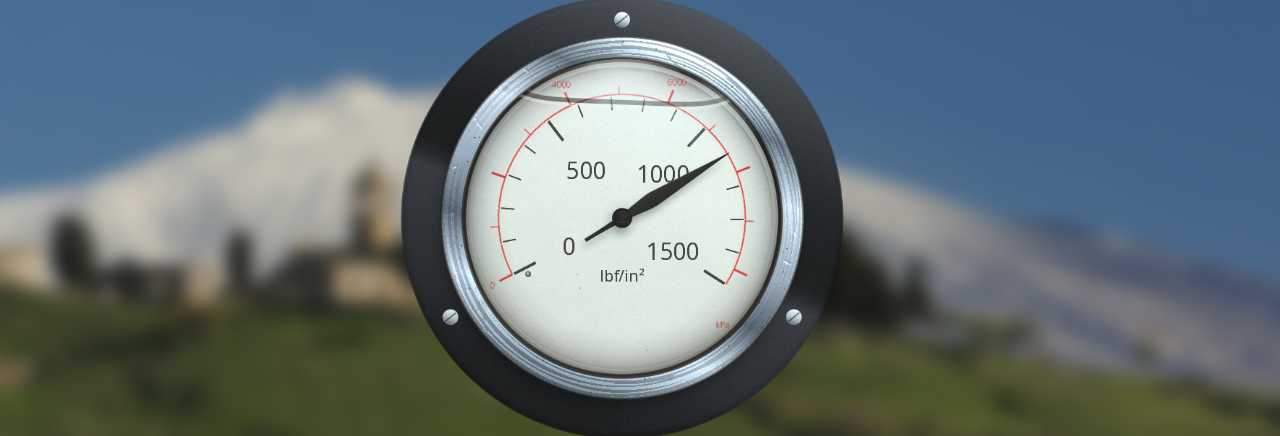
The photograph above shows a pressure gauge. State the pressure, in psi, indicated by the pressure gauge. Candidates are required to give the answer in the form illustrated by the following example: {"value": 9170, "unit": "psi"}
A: {"value": 1100, "unit": "psi"}
